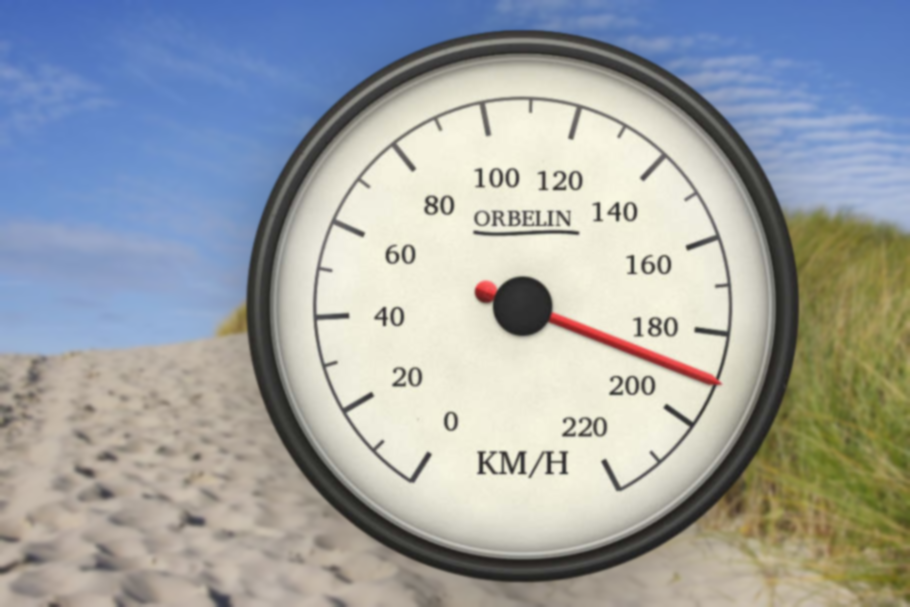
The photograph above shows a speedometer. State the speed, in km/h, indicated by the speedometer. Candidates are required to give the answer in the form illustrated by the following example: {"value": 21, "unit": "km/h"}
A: {"value": 190, "unit": "km/h"}
